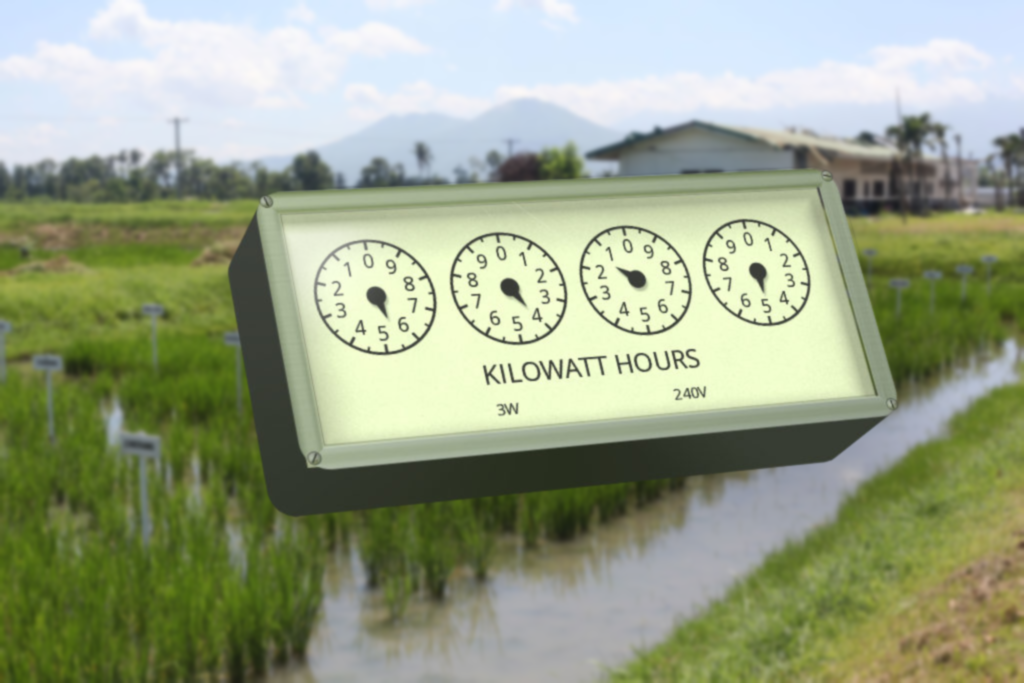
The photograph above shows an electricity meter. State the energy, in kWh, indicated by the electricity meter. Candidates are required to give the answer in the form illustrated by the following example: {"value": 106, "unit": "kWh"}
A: {"value": 5415, "unit": "kWh"}
